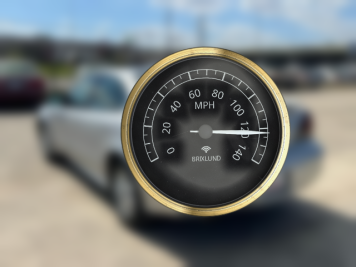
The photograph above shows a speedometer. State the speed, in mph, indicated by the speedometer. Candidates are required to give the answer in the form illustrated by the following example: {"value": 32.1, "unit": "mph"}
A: {"value": 122.5, "unit": "mph"}
